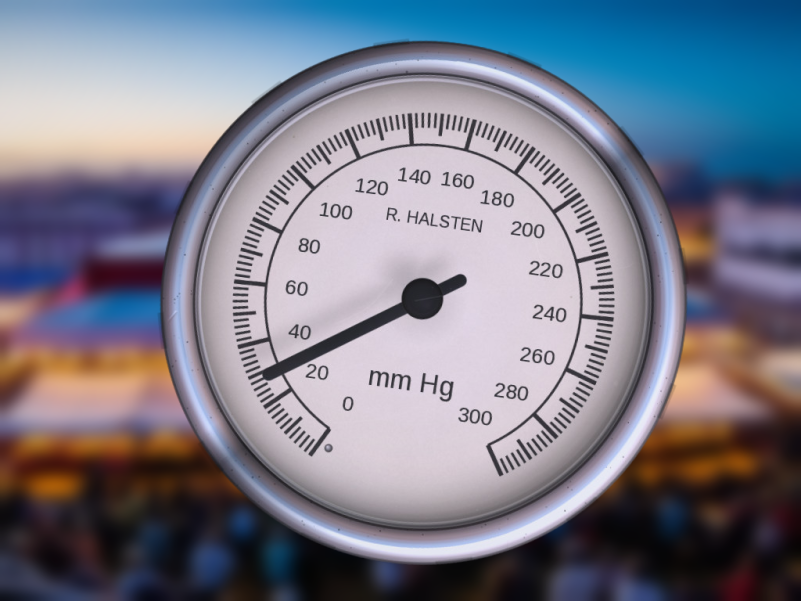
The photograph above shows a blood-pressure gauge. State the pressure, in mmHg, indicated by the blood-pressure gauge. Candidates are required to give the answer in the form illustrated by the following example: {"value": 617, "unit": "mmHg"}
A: {"value": 28, "unit": "mmHg"}
